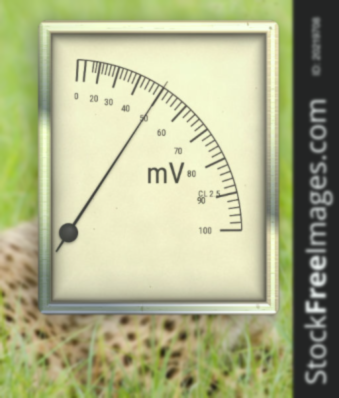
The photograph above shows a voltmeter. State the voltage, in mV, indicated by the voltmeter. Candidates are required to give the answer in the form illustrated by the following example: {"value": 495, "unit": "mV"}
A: {"value": 50, "unit": "mV"}
